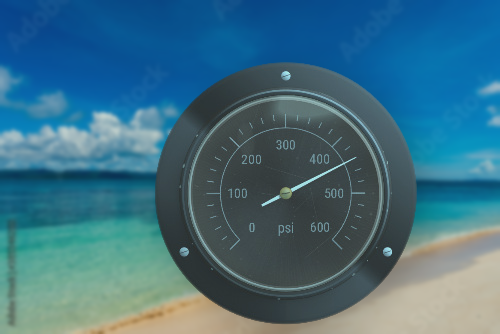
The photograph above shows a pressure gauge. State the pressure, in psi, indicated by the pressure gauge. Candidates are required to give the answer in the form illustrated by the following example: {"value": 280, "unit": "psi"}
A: {"value": 440, "unit": "psi"}
